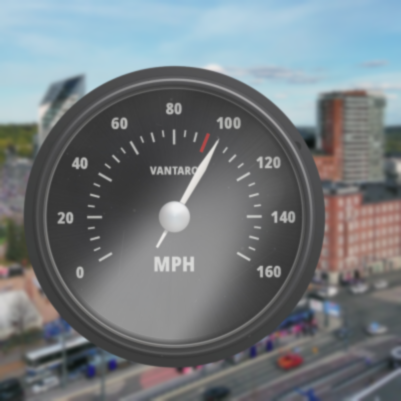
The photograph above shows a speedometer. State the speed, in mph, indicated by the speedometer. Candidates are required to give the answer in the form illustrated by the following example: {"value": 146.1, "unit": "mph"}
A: {"value": 100, "unit": "mph"}
